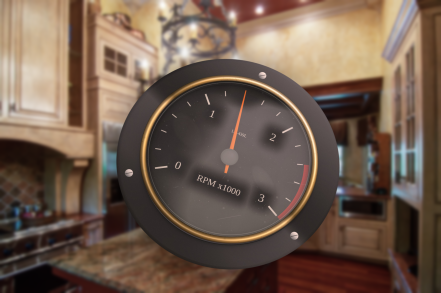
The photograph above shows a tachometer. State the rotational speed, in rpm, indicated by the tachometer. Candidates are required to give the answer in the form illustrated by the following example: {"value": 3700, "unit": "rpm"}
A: {"value": 1400, "unit": "rpm"}
